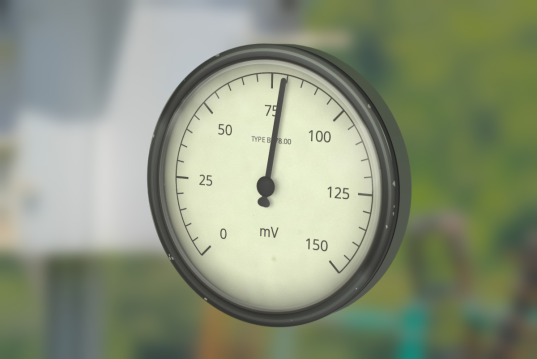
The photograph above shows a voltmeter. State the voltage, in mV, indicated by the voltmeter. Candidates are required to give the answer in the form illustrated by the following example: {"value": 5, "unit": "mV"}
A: {"value": 80, "unit": "mV"}
